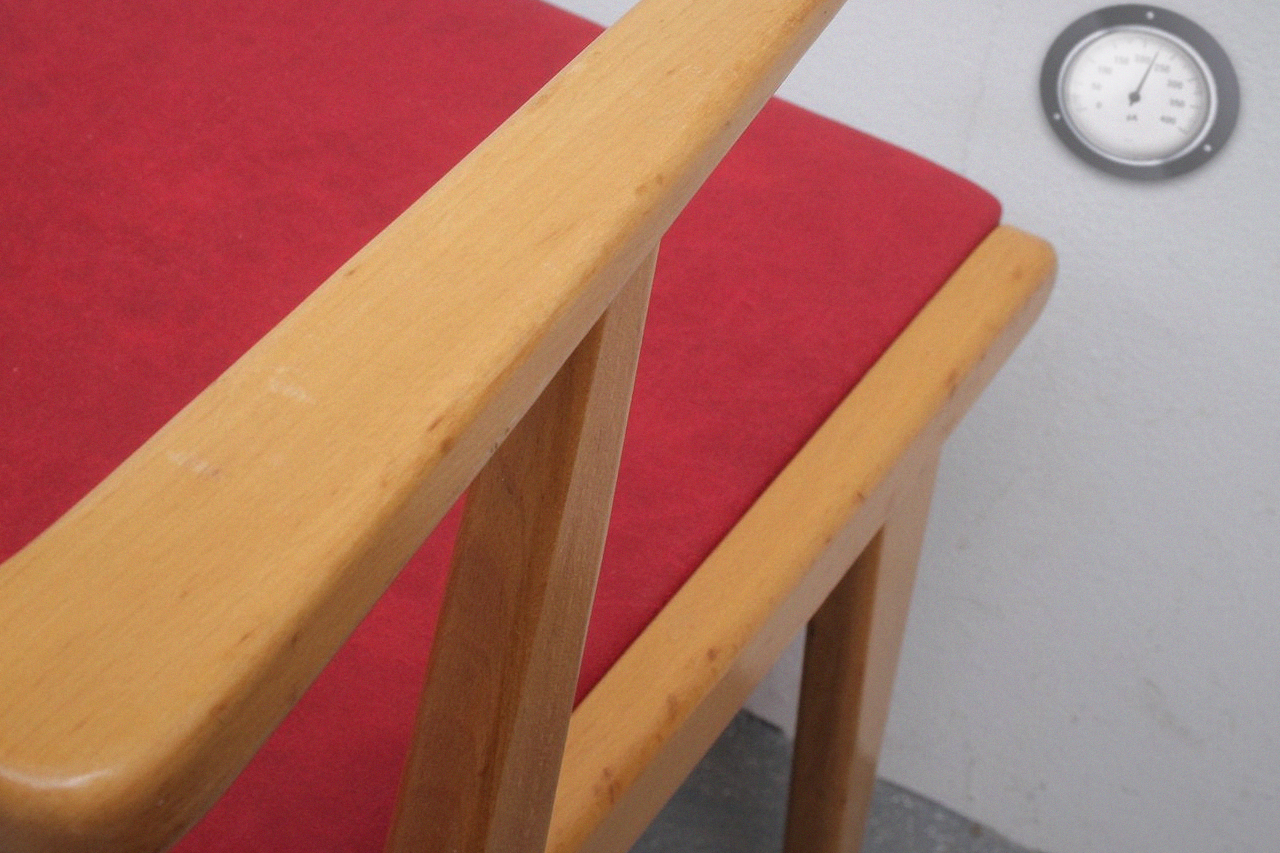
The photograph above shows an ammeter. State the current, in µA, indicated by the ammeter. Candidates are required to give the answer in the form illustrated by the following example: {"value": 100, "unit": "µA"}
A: {"value": 225, "unit": "µA"}
